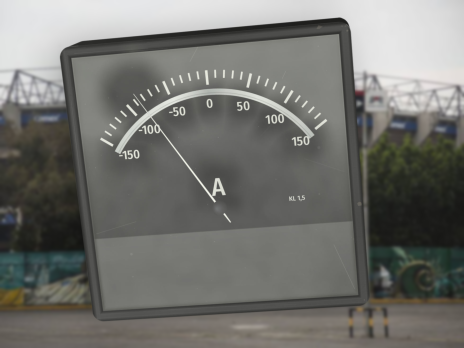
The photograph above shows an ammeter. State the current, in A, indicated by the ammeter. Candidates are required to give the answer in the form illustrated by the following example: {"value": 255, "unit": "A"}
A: {"value": -85, "unit": "A"}
